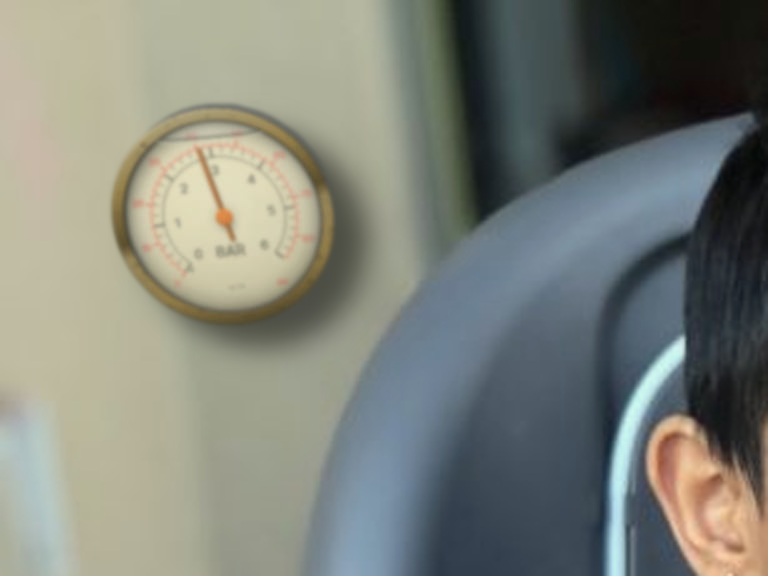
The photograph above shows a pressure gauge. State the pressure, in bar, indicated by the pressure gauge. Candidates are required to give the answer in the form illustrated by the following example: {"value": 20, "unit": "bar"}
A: {"value": 2.8, "unit": "bar"}
